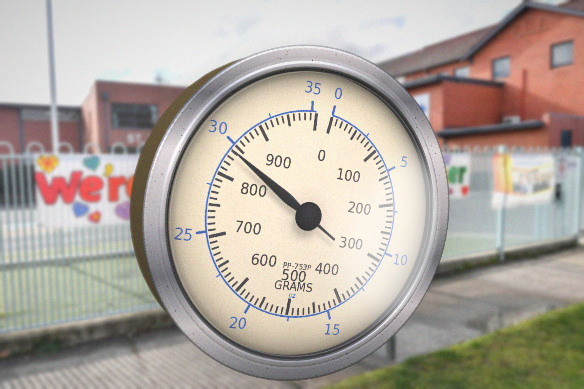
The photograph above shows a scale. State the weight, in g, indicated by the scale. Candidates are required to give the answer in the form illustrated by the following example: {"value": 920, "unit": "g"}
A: {"value": 840, "unit": "g"}
